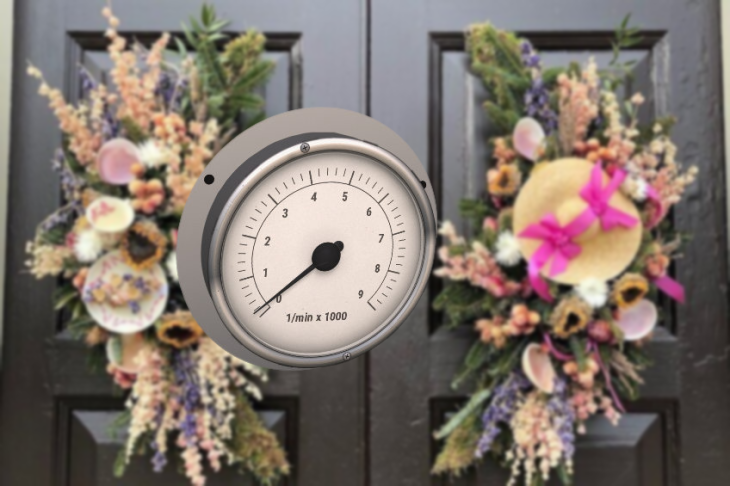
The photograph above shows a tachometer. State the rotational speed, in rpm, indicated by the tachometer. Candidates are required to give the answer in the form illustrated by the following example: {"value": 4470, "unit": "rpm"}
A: {"value": 200, "unit": "rpm"}
